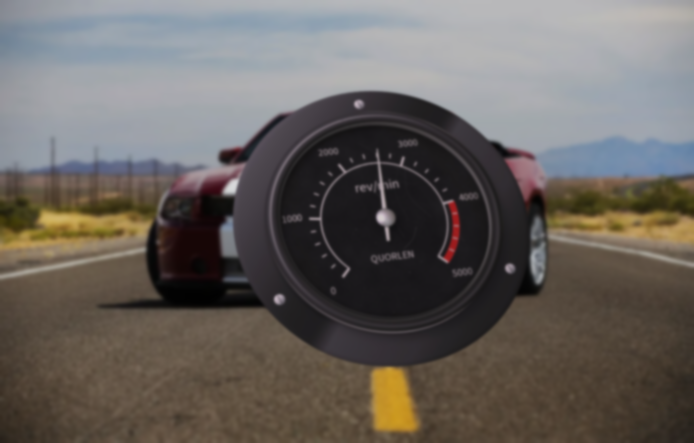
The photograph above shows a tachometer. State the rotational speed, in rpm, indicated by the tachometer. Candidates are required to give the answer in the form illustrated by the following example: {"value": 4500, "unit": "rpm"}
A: {"value": 2600, "unit": "rpm"}
